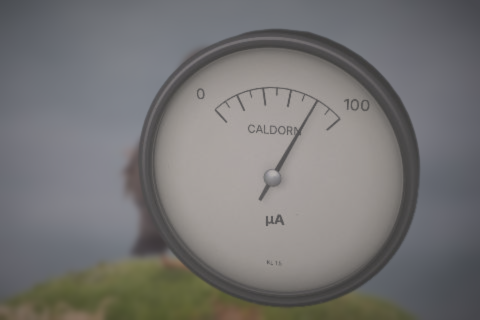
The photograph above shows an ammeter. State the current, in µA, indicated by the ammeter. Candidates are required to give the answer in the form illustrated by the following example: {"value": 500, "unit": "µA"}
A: {"value": 80, "unit": "µA"}
